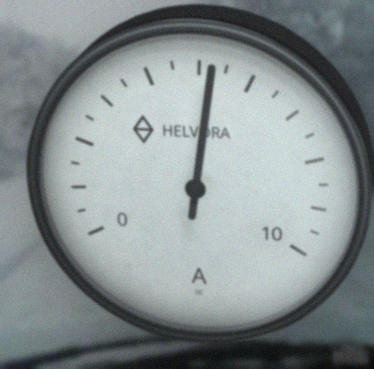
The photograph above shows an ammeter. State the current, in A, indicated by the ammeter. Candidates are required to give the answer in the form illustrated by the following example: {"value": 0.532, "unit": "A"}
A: {"value": 5.25, "unit": "A"}
